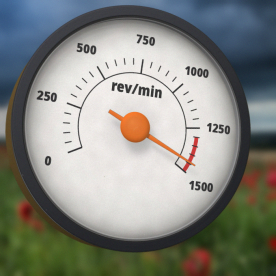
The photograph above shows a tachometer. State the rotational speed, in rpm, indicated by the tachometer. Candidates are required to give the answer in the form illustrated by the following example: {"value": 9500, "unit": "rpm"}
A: {"value": 1450, "unit": "rpm"}
